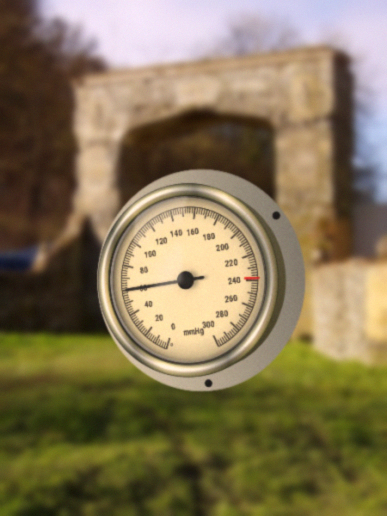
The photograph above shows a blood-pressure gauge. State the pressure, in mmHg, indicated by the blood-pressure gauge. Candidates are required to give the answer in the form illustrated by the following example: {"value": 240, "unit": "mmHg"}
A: {"value": 60, "unit": "mmHg"}
